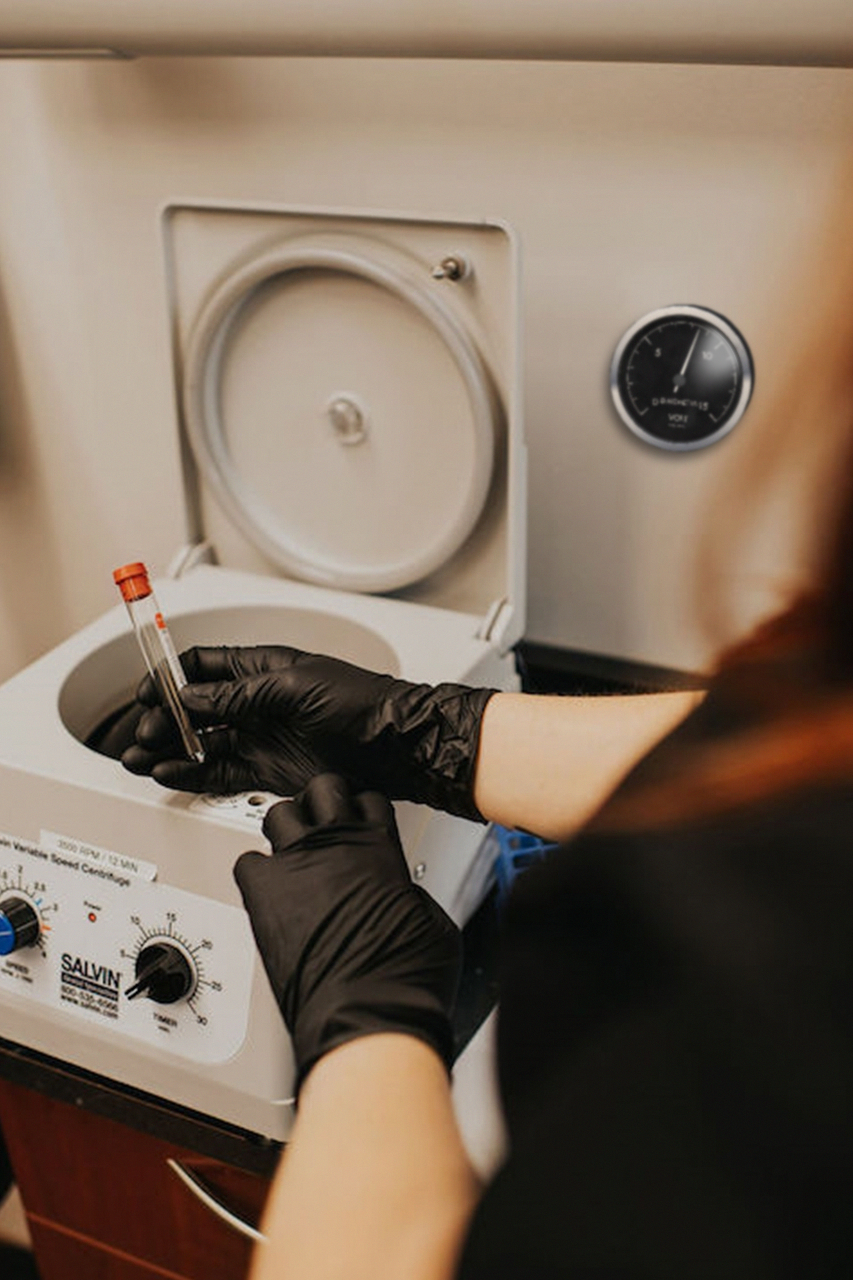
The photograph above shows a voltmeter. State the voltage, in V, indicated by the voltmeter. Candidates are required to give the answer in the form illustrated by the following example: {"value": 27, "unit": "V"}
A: {"value": 8.5, "unit": "V"}
